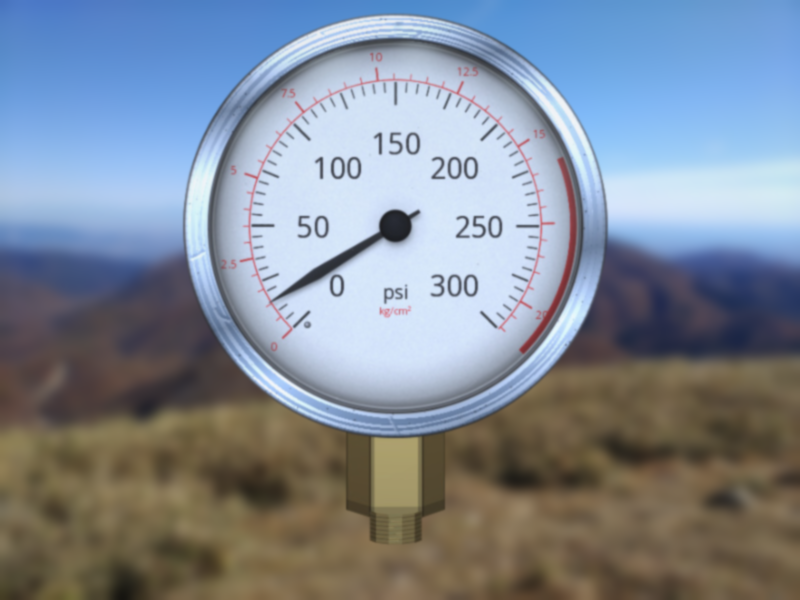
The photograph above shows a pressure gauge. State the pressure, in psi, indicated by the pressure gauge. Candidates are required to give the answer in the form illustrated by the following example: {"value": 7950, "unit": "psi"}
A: {"value": 15, "unit": "psi"}
